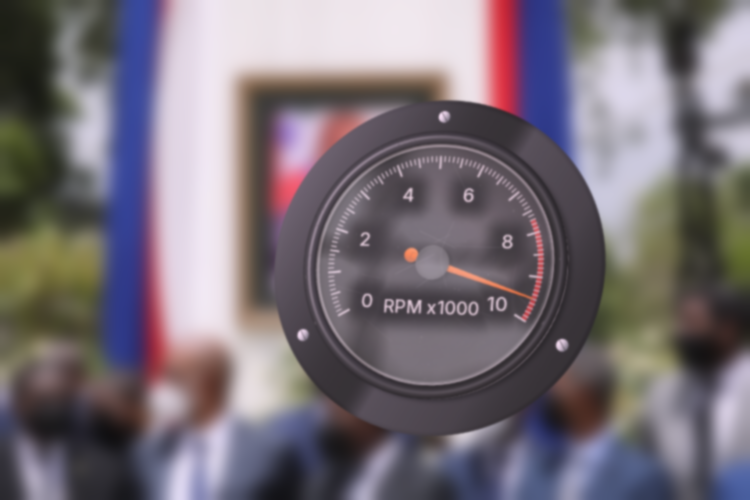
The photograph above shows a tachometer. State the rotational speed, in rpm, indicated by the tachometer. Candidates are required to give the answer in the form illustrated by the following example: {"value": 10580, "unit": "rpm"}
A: {"value": 9500, "unit": "rpm"}
